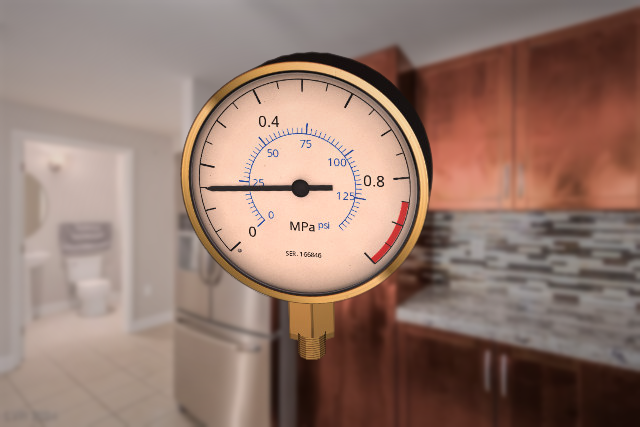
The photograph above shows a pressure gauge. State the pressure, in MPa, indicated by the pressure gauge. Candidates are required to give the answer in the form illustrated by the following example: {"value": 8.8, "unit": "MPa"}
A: {"value": 0.15, "unit": "MPa"}
